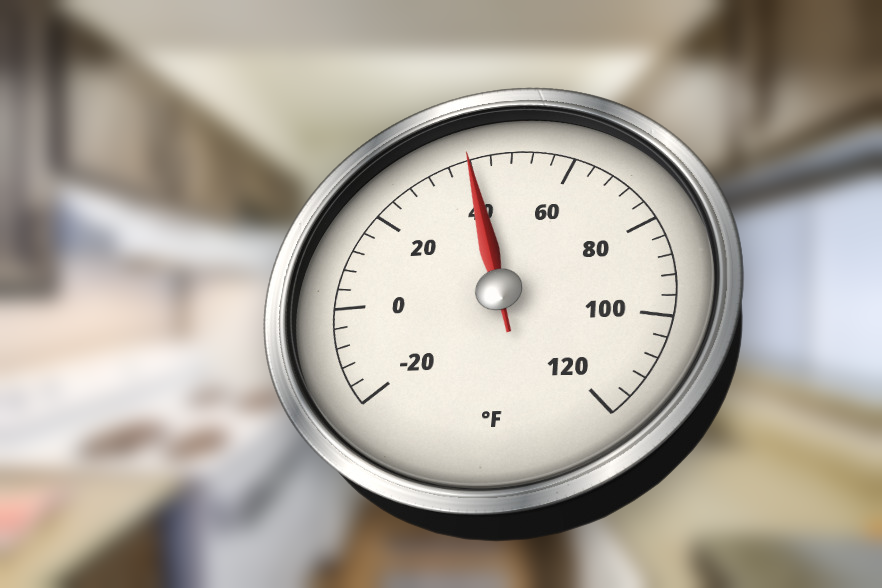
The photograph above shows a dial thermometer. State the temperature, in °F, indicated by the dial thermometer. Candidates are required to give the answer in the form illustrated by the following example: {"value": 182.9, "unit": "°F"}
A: {"value": 40, "unit": "°F"}
